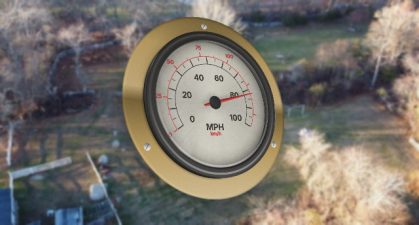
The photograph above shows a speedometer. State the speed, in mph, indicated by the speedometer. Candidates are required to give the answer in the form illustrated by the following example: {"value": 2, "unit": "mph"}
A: {"value": 82.5, "unit": "mph"}
